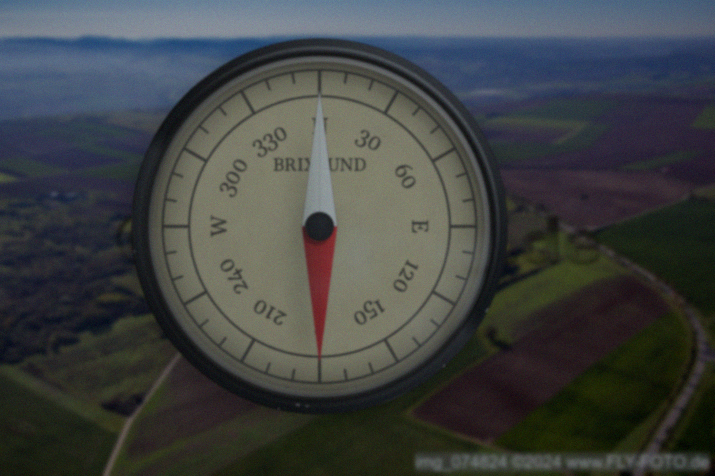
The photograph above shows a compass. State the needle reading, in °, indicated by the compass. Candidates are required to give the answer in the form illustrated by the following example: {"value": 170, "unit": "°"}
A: {"value": 180, "unit": "°"}
